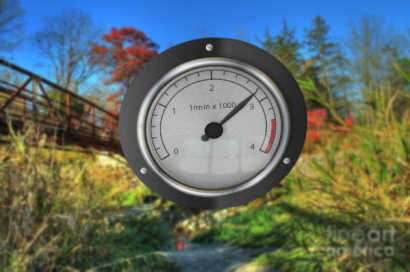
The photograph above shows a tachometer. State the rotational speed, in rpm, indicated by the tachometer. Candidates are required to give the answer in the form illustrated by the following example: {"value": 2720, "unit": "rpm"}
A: {"value": 2800, "unit": "rpm"}
